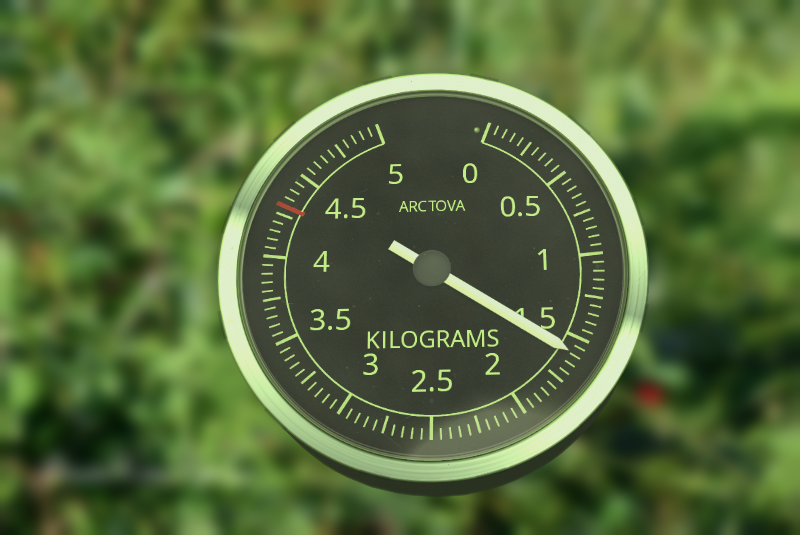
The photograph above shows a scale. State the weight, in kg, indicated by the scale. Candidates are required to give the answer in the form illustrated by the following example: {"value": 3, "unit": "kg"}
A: {"value": 1.6, "unit": "kg"}
